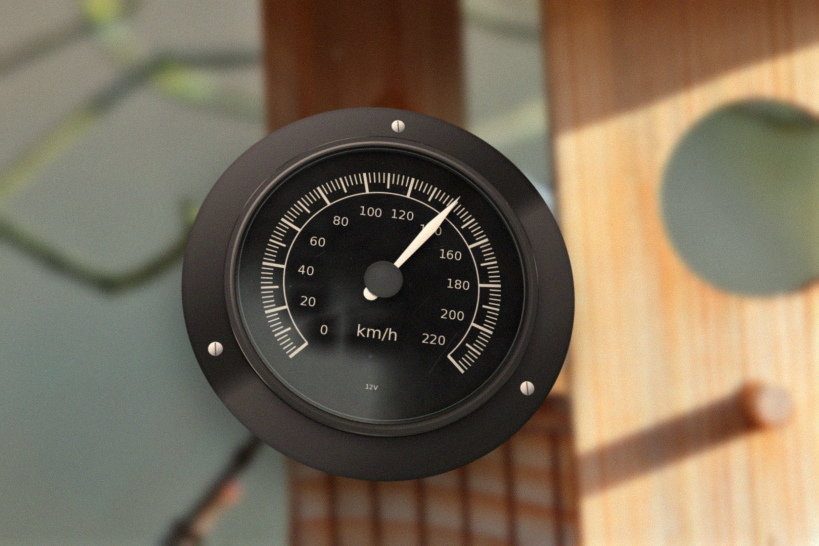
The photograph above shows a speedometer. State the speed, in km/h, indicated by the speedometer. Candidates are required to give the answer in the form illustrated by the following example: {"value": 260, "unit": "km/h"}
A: {"value": 140, "unit": "km/h"}
